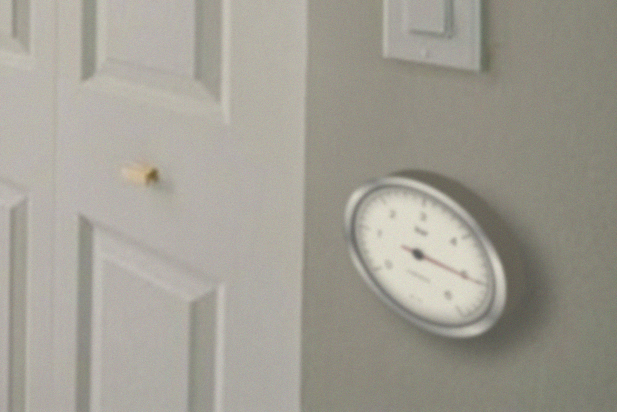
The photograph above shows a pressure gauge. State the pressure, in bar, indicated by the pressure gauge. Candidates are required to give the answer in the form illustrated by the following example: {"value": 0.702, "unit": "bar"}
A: {"value": 5, "unit": "bar"}
